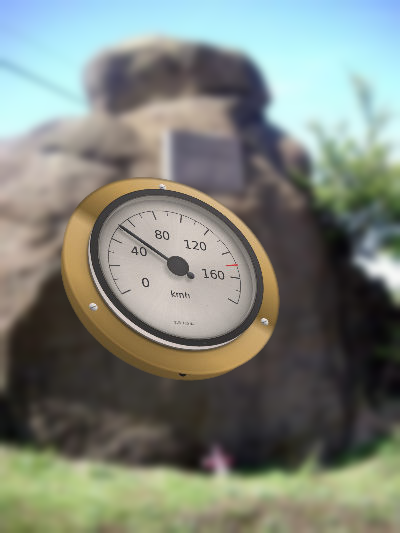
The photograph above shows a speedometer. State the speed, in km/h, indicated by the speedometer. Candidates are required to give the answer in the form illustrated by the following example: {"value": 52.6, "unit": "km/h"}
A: {"value": 50, "unit": "km/h"}
